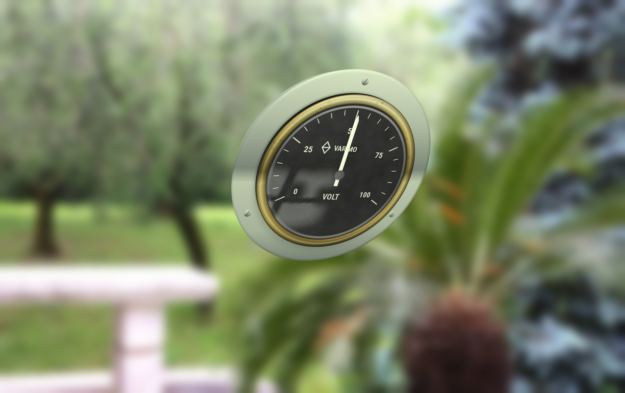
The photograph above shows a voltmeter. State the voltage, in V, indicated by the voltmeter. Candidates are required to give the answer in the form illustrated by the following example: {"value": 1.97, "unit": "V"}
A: {"value": 50, "unit": "V"}
